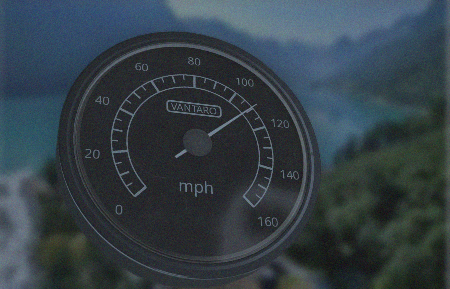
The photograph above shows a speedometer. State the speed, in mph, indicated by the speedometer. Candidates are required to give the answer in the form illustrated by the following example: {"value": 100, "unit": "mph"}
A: {"value": 110, "unit": "mph"}
